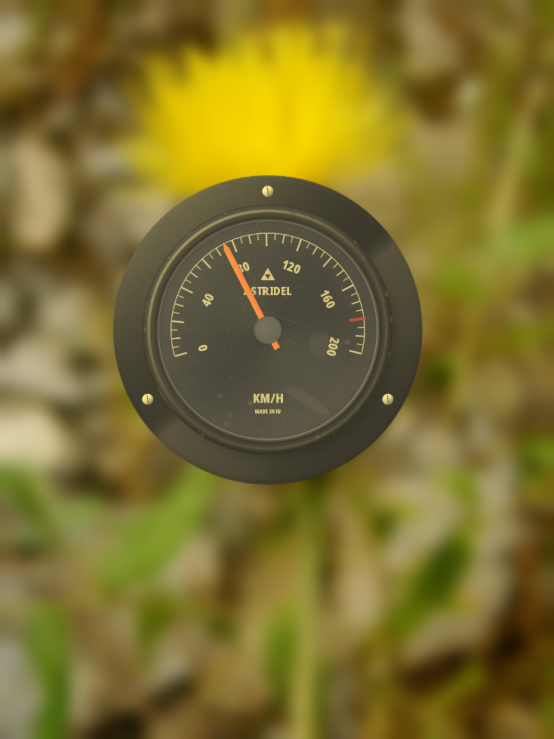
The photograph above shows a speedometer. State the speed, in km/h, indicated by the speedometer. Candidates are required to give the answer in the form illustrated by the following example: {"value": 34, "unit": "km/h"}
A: {"value": 75, "unit": "km/h"}
